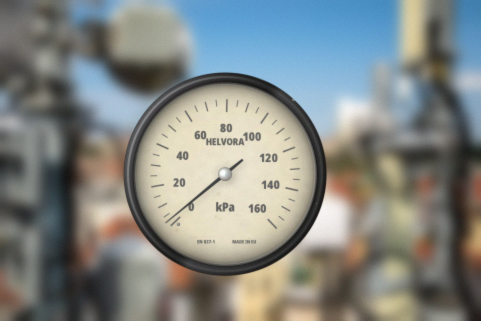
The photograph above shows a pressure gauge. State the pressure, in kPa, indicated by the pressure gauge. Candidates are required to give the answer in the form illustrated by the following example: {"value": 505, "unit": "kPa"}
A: {"value": 2.5, "unit": "kPa"}
